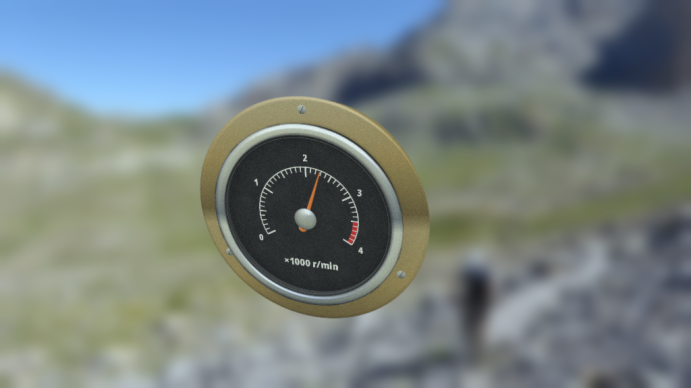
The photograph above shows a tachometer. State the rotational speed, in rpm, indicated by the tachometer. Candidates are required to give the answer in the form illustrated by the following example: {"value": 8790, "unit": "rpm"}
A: {"value": 2300, "unit": "rpm"}
